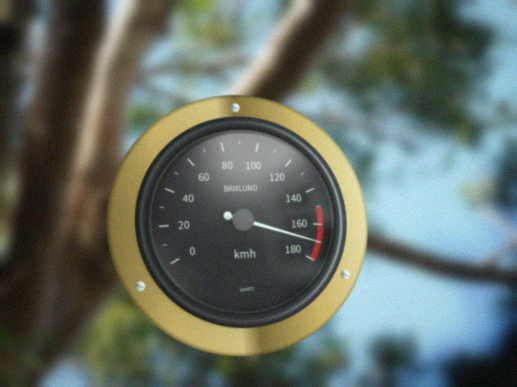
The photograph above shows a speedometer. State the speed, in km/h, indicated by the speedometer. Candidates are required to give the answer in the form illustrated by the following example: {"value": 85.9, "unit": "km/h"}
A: {"value": 170, "unit": "km/h"}
